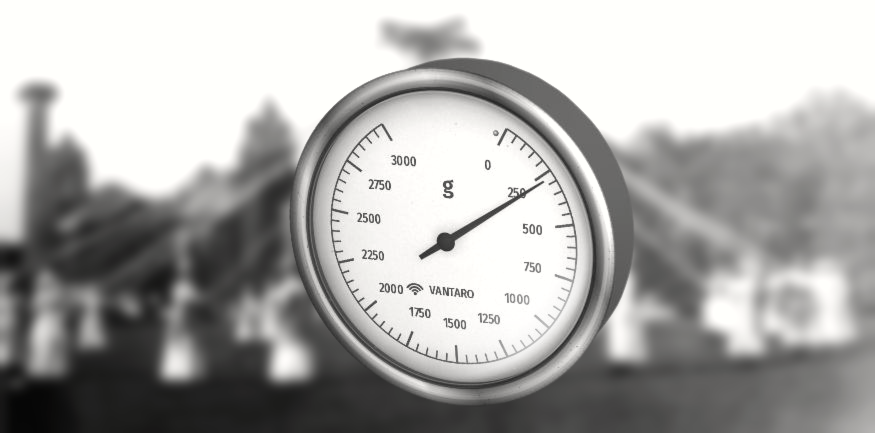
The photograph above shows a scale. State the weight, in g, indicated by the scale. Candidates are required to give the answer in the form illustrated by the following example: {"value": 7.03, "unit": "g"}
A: {"value": 275, "unit": "g"}
